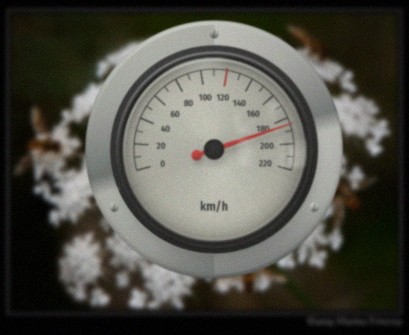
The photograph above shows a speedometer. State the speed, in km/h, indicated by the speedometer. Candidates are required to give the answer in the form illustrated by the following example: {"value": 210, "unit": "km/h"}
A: {"value": 185, "unit": "km/h"}
